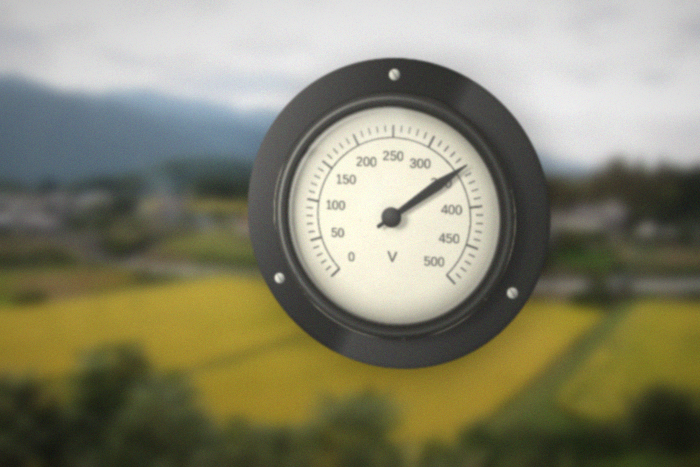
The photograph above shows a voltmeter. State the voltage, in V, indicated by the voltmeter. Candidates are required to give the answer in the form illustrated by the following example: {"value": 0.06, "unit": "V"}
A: {"value": 350, "unit": "V"}
